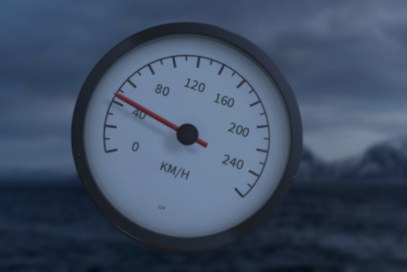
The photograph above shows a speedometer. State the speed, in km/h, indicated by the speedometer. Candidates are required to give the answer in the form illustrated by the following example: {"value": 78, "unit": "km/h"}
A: {"value": 45, "unit": "km/h"}
